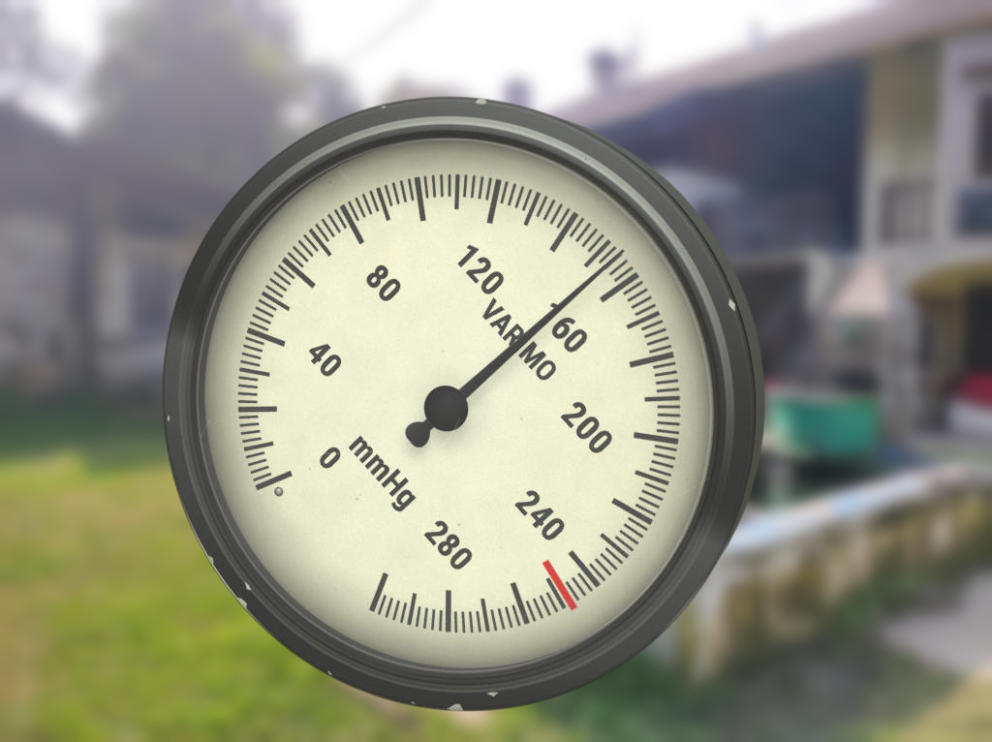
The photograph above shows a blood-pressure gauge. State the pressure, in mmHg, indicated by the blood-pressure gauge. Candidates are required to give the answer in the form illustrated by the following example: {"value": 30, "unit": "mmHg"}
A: {"value": 154, "unit": "mmHg"}
